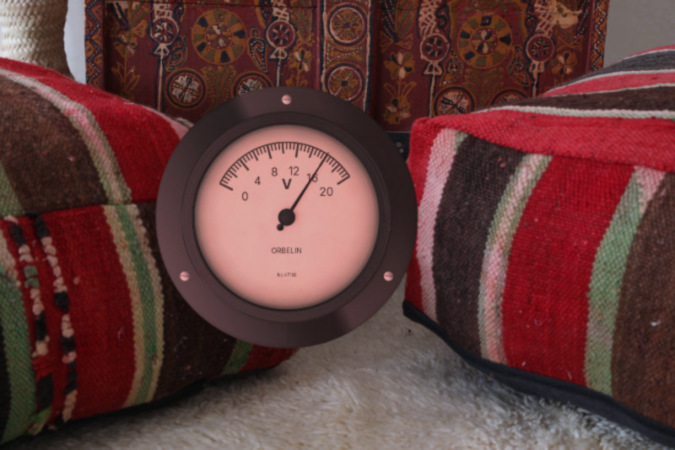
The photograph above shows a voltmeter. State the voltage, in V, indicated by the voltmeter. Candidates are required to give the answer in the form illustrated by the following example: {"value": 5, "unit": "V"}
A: {"value": 16, "unit": "V"}
